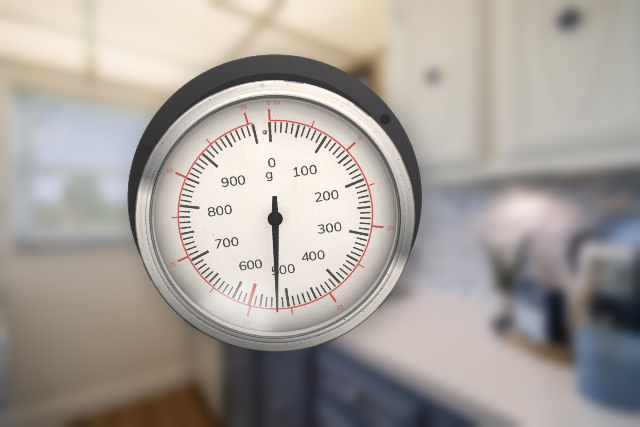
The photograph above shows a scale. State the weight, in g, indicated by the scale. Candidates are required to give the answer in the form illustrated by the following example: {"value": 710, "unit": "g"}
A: {"value": 520, "unit": "g"}
